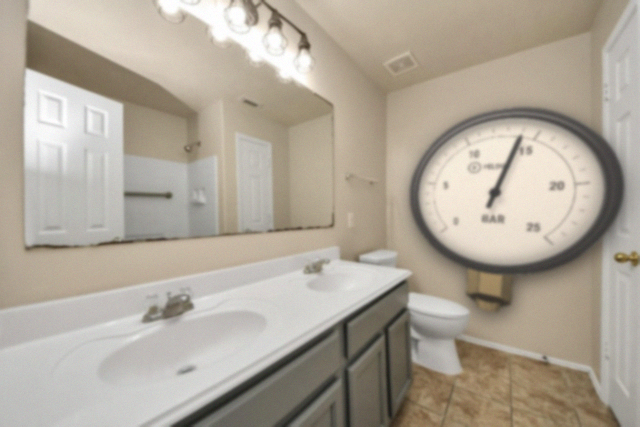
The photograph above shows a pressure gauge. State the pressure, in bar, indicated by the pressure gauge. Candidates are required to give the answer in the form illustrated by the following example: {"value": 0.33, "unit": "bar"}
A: {"value": 14, "unit": "bar"}
